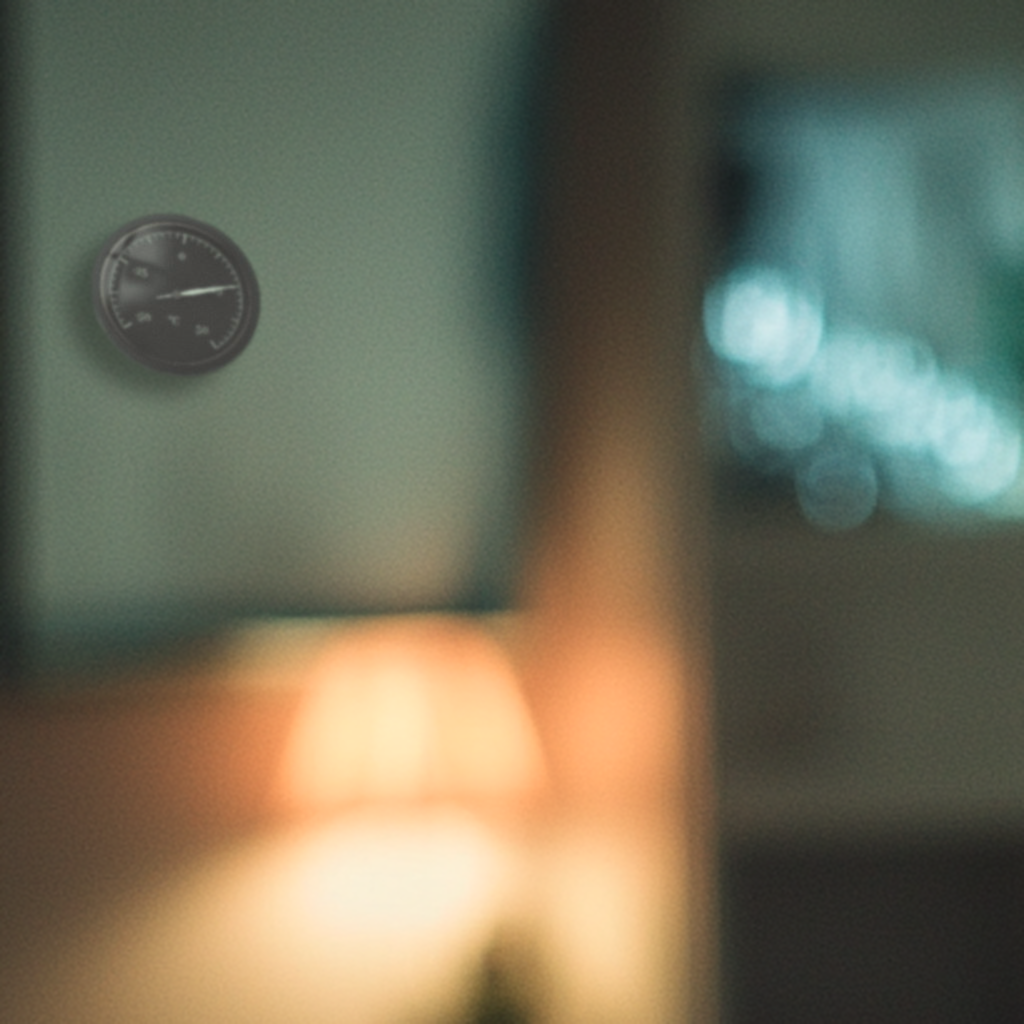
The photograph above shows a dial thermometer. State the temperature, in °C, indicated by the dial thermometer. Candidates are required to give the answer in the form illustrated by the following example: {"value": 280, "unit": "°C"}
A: {"value": 25, "unit": "°C"}
